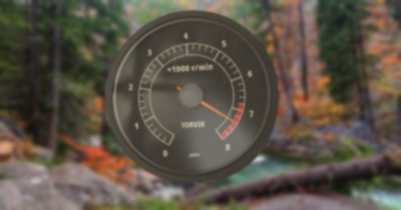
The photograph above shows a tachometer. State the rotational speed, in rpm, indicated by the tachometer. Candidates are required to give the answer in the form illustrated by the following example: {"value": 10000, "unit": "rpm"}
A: {"value": 7400, "unit": "rpm"}
